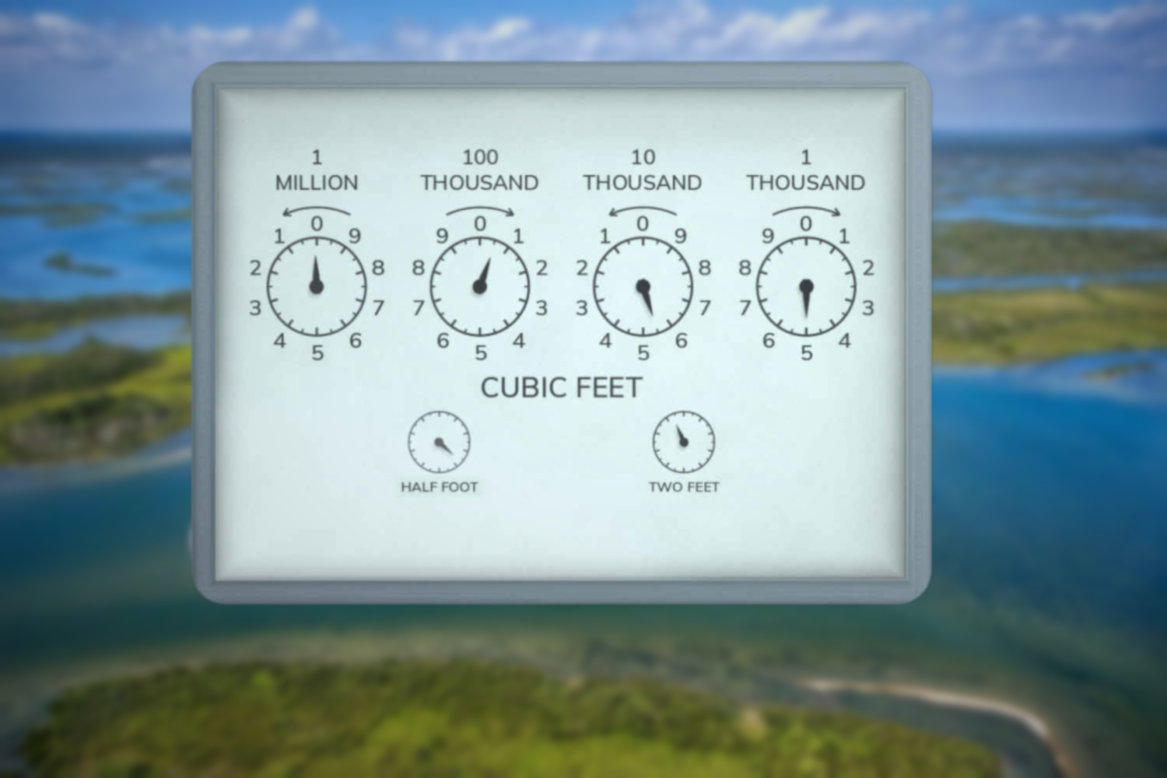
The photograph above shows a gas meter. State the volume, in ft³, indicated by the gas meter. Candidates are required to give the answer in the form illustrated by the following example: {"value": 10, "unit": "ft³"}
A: {"value": 5500, "unit": "ft³"}
